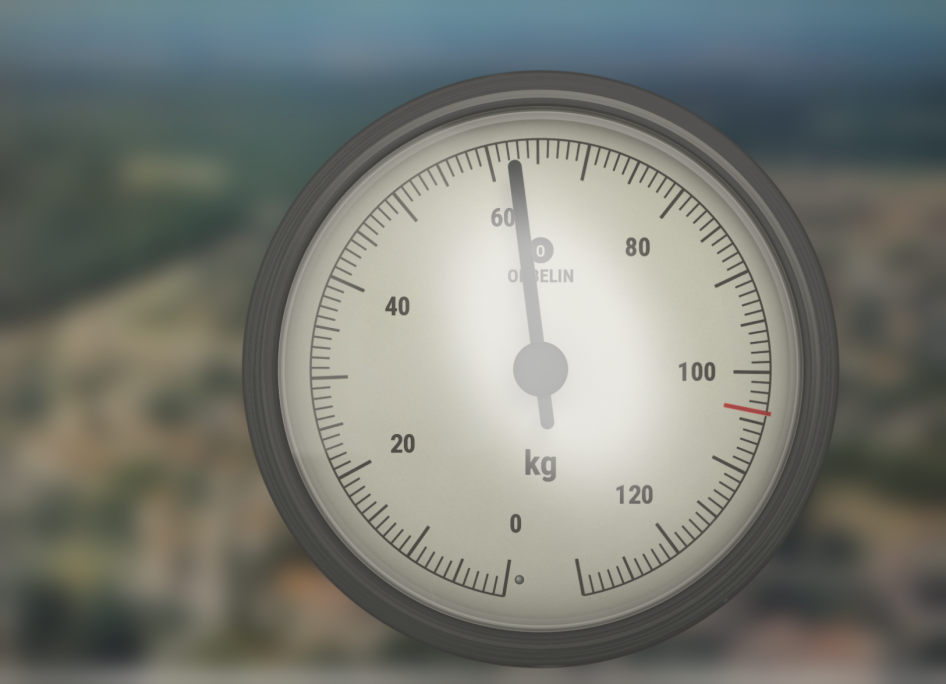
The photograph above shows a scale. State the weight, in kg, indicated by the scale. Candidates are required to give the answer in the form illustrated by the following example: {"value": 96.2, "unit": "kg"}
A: {"value": 62.5, "unit": "kg"}
